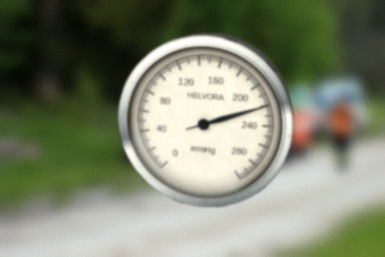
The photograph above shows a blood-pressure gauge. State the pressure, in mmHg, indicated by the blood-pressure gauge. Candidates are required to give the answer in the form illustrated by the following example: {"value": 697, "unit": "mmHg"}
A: {"value": 220, "unit": "mmHg"}
